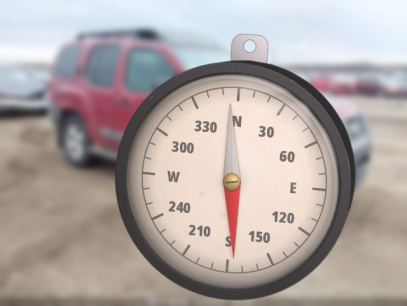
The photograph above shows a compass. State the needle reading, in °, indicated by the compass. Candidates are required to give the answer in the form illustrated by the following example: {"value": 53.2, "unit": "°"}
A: {"value": 175, "unit": "°"}
